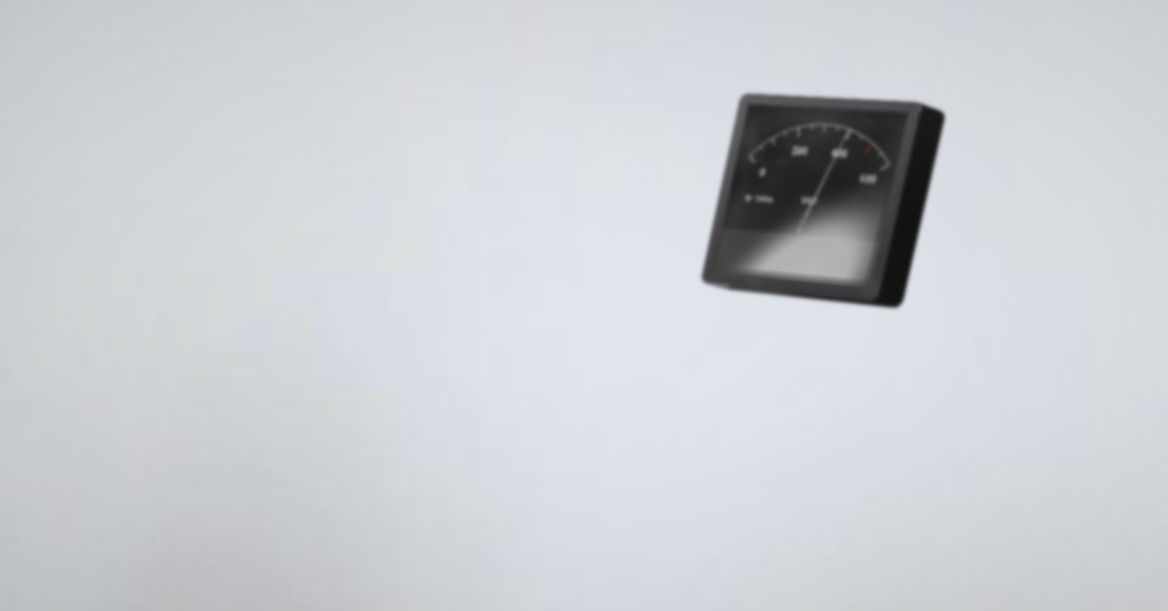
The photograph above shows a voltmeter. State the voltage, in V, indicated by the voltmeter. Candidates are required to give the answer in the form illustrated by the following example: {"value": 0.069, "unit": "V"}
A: {"value": 400, "unit": "V"}
